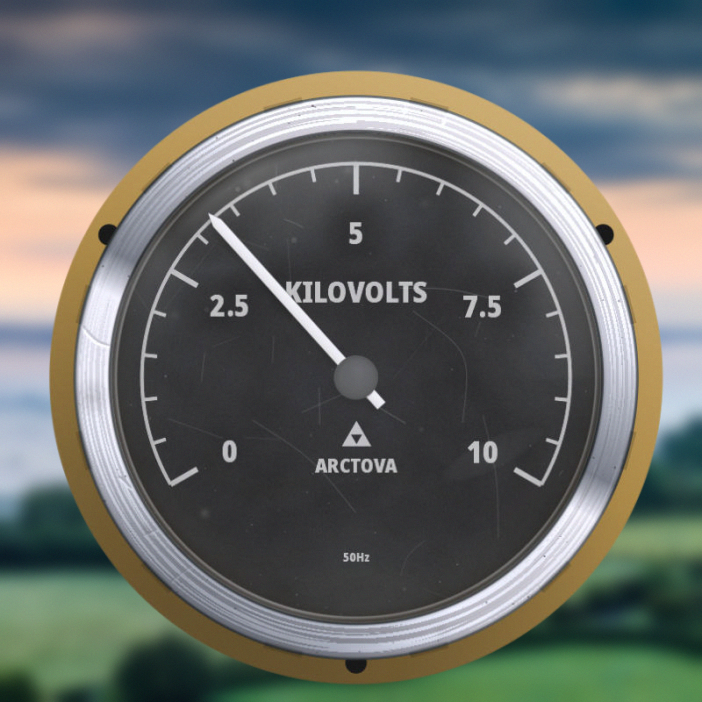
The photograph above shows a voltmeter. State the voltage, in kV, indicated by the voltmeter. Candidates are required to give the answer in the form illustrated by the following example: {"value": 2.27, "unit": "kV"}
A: {"value": 3.25, "unit": "kV"}
